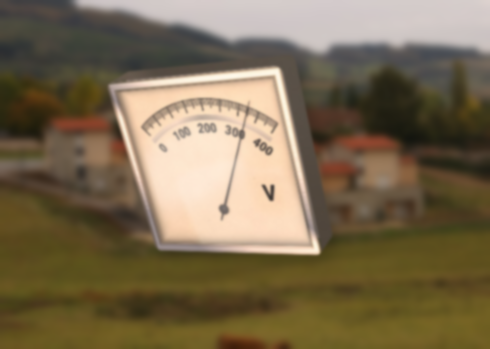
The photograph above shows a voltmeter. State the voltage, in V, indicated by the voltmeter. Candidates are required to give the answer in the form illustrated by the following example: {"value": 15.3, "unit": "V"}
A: {"value": 325, "unit": "V"}
